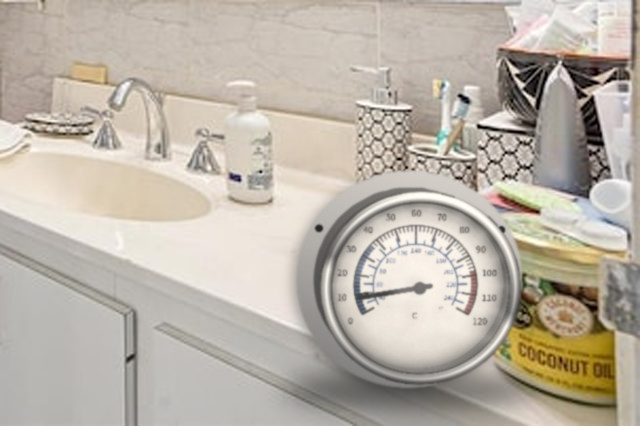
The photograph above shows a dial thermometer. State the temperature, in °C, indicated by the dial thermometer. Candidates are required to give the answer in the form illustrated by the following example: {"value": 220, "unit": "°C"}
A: {"value": 10, "unit": "°C"}
